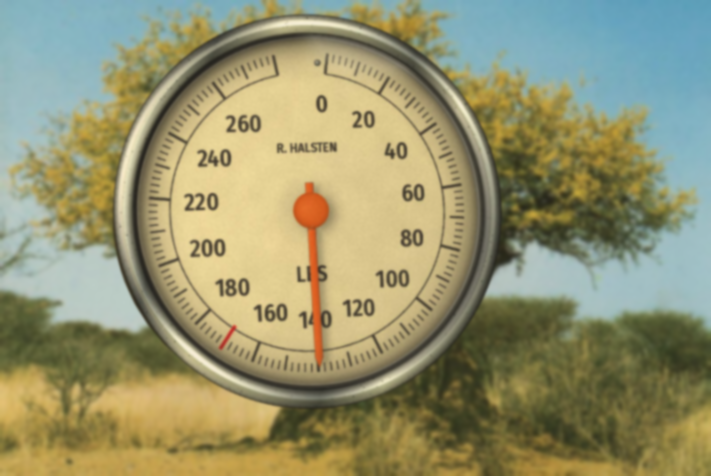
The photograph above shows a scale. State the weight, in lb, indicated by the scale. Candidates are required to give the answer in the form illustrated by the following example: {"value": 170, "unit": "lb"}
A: {"value": 140, "unit": "lb"}
